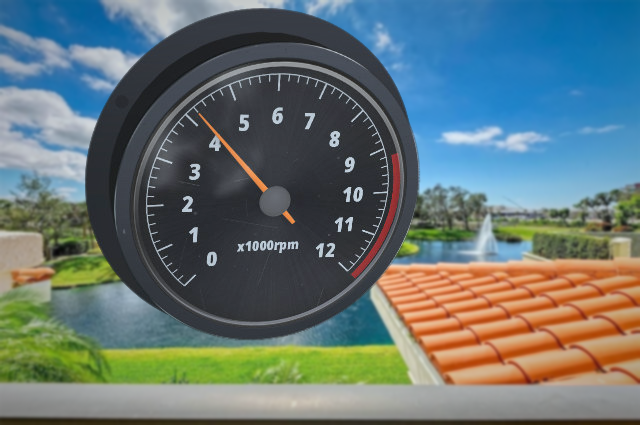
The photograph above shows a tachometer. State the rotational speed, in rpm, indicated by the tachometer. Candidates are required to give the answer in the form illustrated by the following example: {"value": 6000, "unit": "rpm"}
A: {"value": 4200, "unit": "rpm"}
